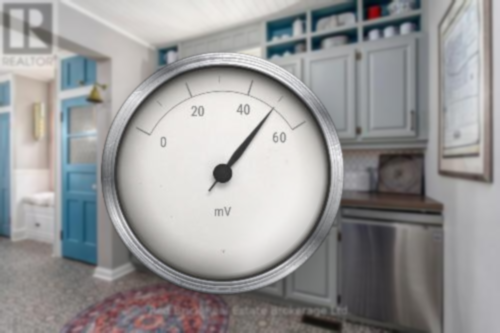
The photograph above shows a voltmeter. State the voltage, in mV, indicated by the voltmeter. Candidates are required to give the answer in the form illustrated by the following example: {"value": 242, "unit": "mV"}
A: {"value": 50, "unit": "mV"}
